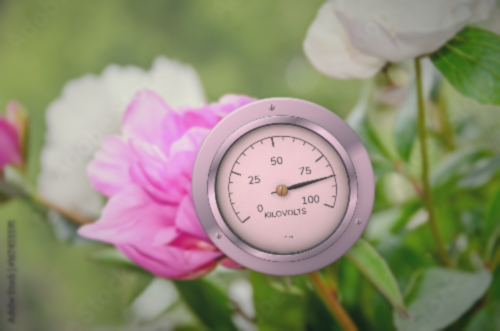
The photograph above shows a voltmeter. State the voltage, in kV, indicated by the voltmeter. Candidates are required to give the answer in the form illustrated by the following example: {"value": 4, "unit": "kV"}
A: {"value": 85, "unit": "kV"}
